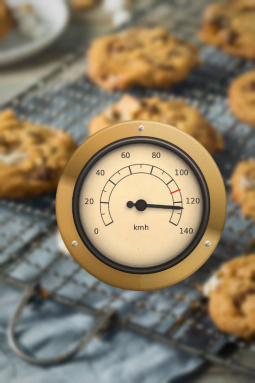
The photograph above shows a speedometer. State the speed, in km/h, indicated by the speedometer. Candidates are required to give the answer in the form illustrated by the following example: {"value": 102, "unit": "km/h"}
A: {"value": 125, "unit": "km/h"}
